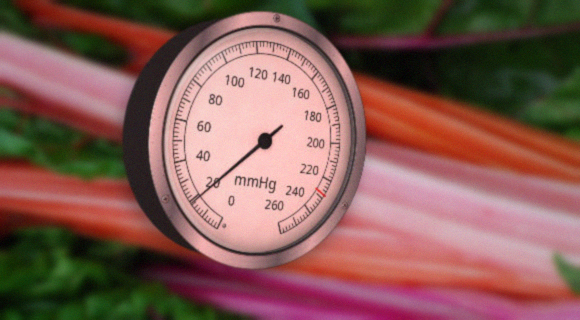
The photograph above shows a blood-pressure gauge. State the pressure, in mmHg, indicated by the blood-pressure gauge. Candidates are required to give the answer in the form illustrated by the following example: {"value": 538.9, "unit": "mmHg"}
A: {"value": 20, "unit": "mmHg"}
